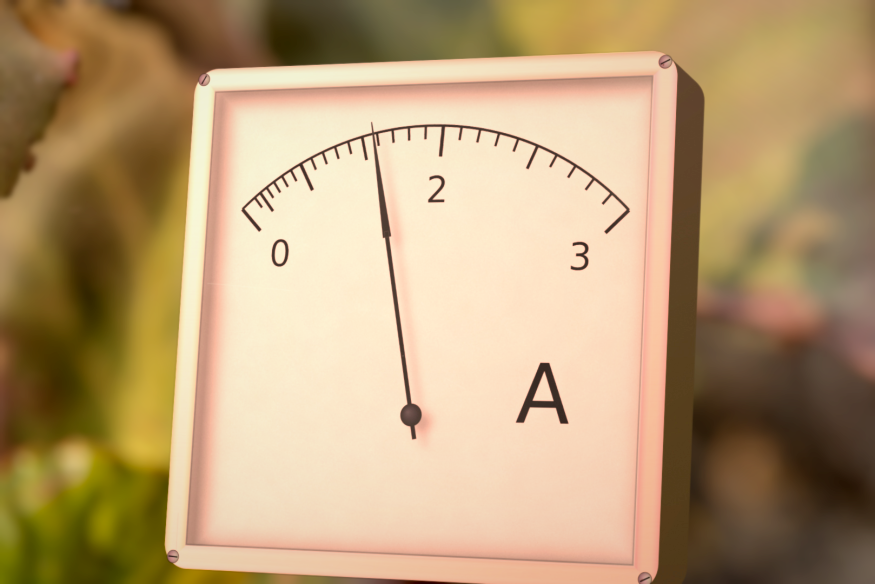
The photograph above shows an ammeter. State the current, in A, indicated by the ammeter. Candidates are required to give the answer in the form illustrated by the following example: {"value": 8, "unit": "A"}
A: {"value": 1.6, "unit": "A"}
